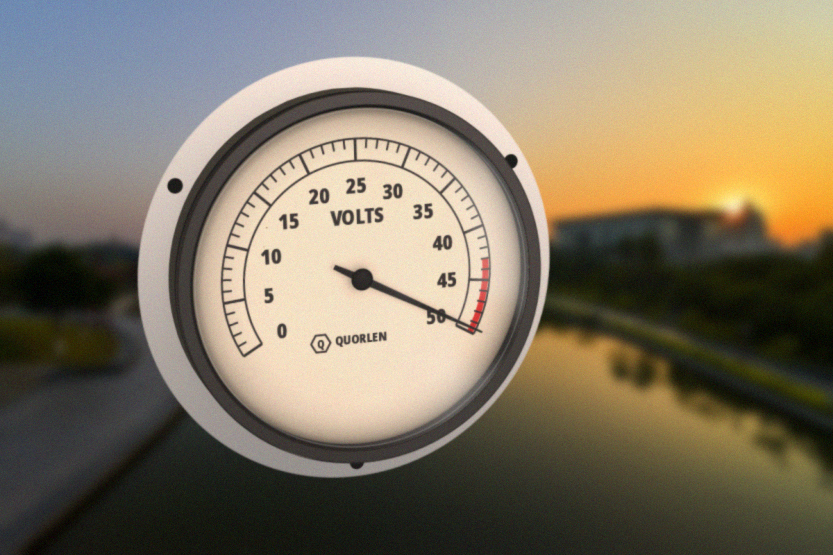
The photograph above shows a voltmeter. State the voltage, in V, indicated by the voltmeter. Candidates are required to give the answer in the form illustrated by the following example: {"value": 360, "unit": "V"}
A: {"value": 49.5, "unit": "V"}
